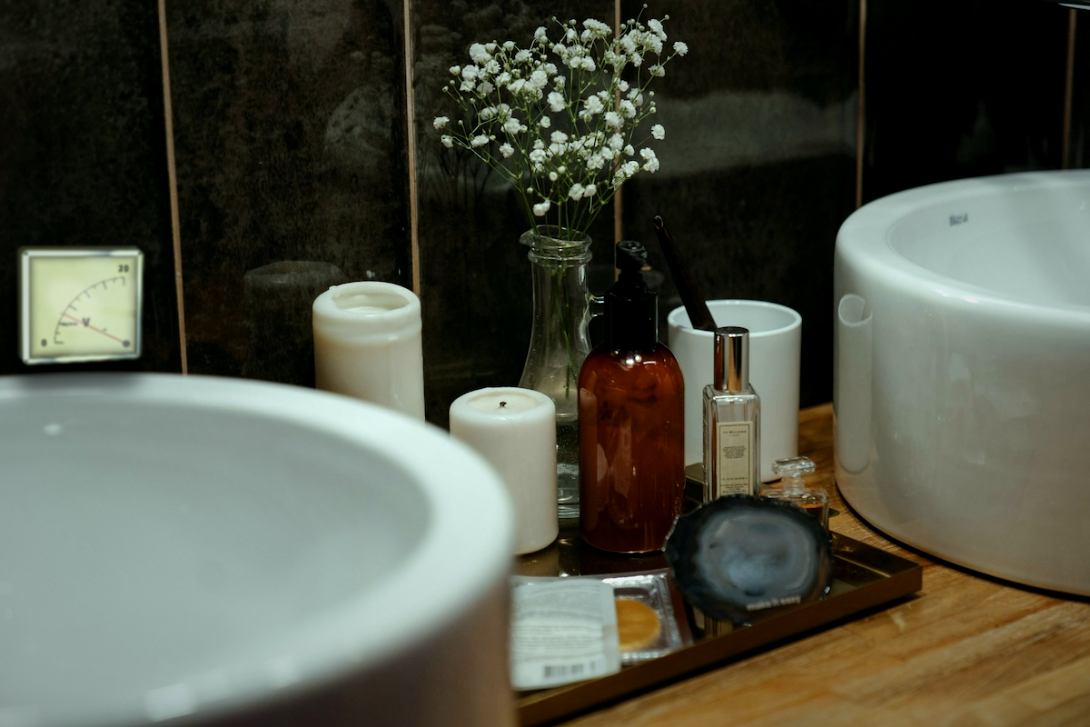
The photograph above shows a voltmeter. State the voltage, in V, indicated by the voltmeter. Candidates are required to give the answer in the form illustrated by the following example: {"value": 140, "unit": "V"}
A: {"value": 6, "unit": "V"}
